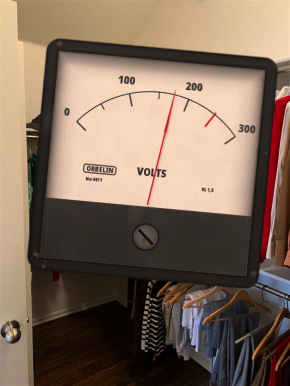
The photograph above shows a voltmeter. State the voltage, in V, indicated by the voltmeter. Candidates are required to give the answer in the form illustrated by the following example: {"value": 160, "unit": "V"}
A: {"value": 175, "unit": "V"}
